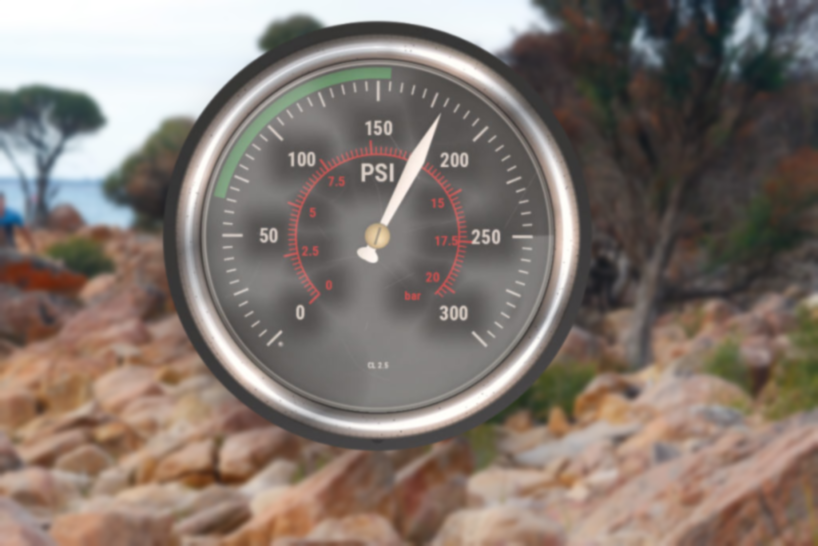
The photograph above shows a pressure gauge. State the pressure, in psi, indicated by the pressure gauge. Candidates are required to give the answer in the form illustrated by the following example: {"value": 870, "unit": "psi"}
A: {"value": 180, "unit": "psi"}
